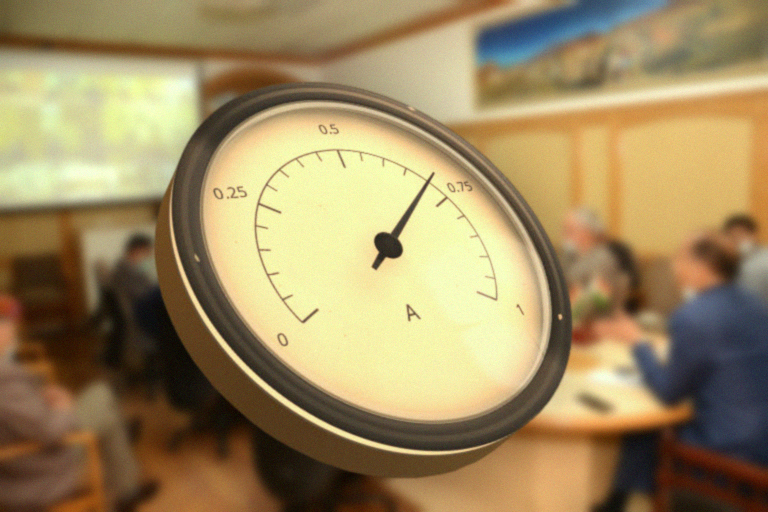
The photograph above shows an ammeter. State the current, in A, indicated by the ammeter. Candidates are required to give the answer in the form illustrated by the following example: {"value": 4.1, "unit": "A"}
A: {"value": 0.7, "unit": "A"}
